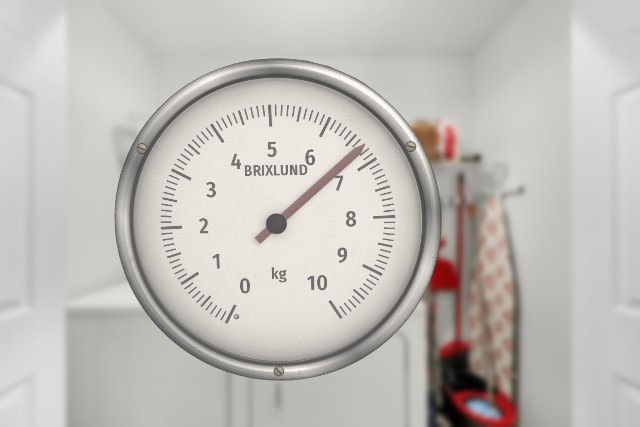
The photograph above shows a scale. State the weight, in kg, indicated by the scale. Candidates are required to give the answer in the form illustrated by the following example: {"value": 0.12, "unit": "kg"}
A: {"value": 6.7, "unit": "kg"}
